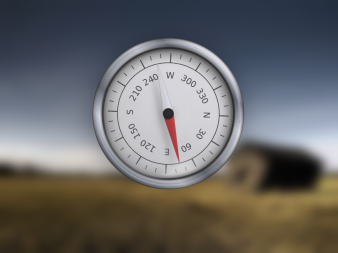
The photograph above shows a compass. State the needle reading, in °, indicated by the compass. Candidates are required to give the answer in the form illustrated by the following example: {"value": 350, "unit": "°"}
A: {"value": 75, "unit": "°"}
